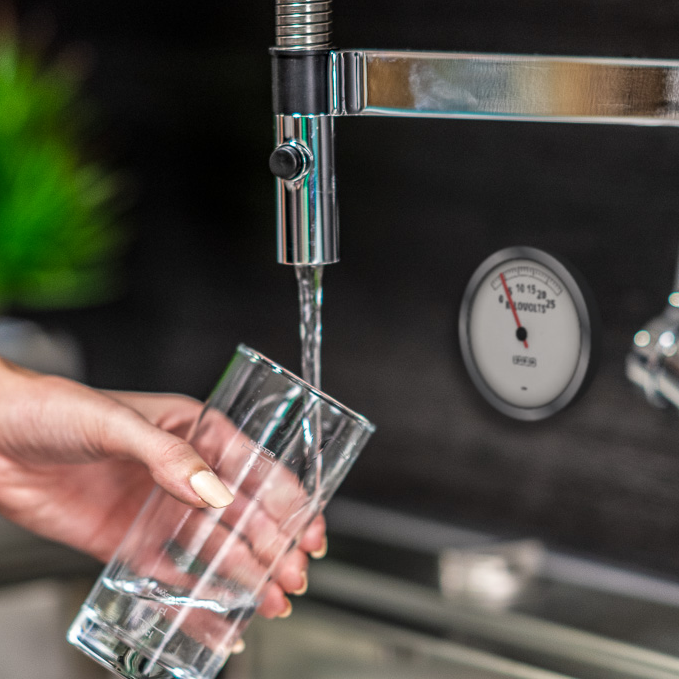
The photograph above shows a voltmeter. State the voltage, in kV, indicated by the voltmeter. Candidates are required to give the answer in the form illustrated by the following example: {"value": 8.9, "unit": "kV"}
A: {"value": 5, "unit": "kV"}
